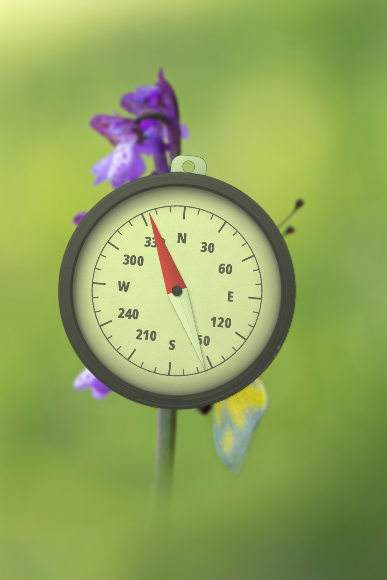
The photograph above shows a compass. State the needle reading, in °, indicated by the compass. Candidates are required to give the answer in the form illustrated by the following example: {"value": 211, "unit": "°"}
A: {"value": 335, "unit": "°"}
